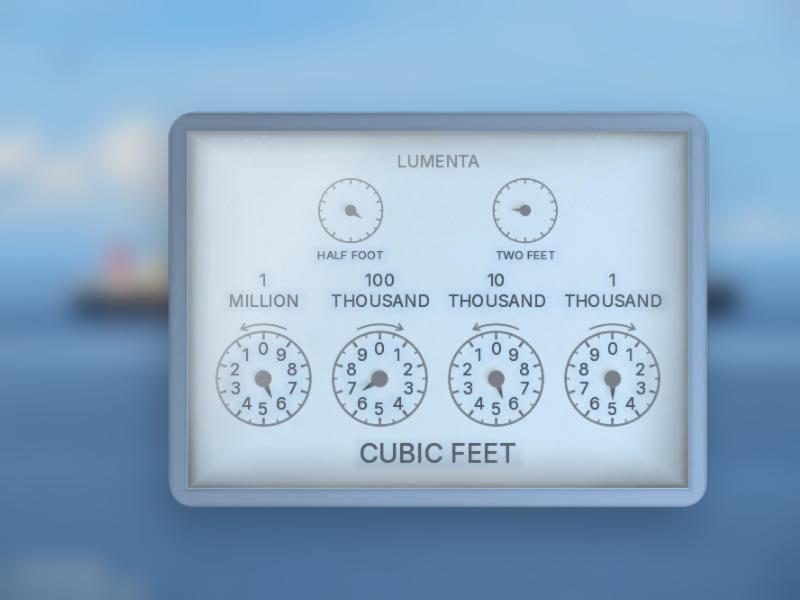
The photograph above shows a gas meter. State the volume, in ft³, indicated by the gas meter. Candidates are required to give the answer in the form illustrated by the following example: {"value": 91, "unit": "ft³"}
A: {"value": 565500, "unit": "ft³"}
